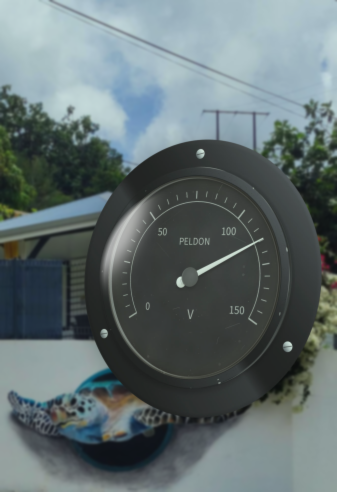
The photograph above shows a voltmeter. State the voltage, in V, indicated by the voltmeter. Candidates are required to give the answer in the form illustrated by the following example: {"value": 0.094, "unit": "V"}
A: {"value": 115, "unit": "V"}
